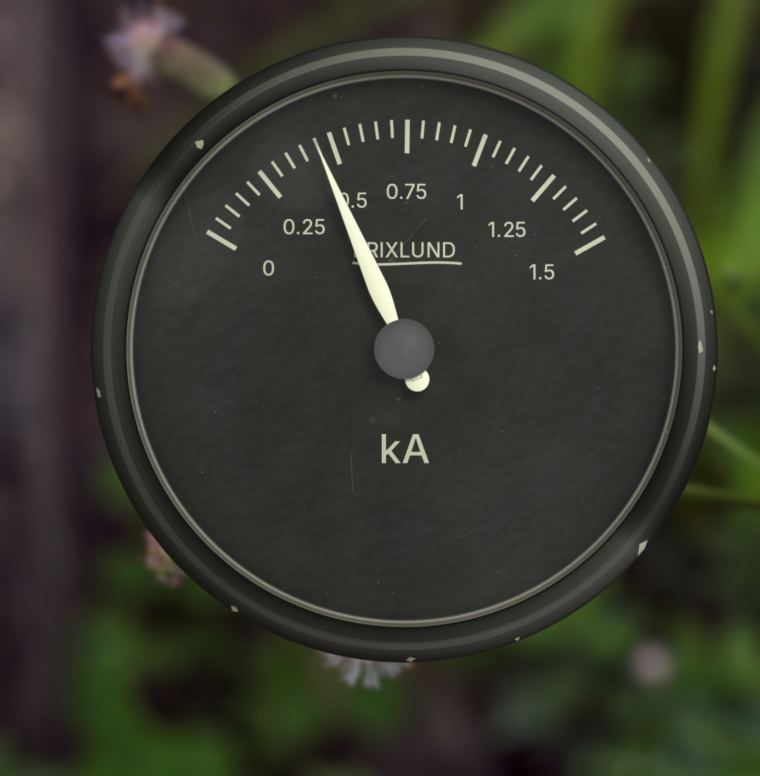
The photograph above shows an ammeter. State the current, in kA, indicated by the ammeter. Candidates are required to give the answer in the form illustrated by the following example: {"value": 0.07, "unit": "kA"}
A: {"value": 0.45, "unit": "kA"}
